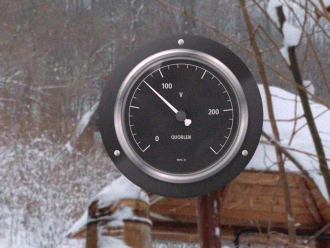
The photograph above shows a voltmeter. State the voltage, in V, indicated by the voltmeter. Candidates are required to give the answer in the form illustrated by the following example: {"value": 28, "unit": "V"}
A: {"value": 80, "unit": "V"}
